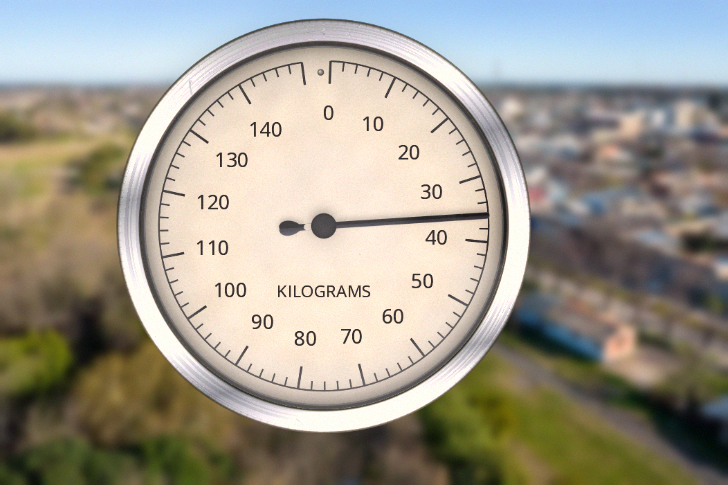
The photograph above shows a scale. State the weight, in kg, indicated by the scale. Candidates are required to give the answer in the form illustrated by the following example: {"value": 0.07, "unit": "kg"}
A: {"value": 36, "unit": "kg"}
